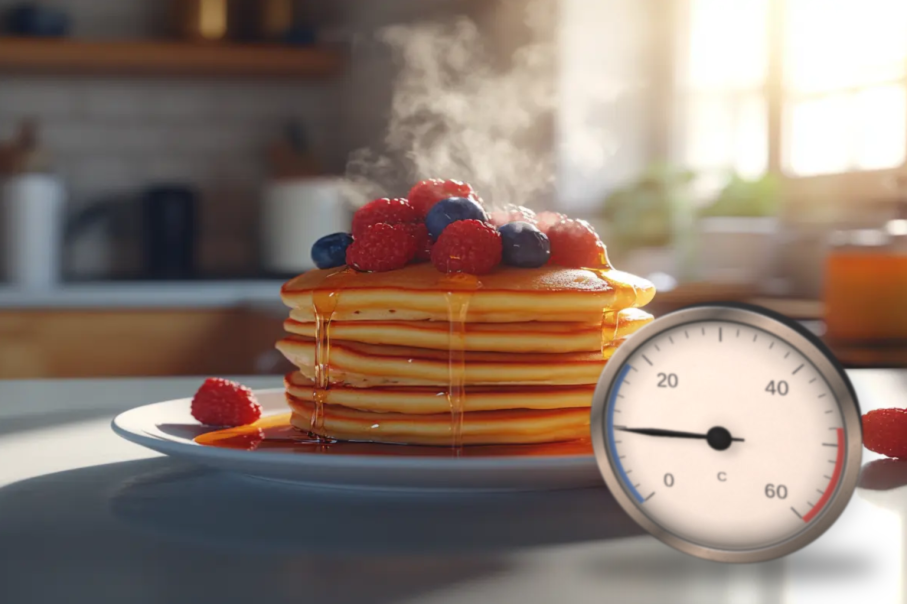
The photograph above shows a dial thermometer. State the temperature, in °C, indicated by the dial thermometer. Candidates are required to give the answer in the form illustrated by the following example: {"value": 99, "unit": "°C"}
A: {"value": 10, "unit": "°C"}
